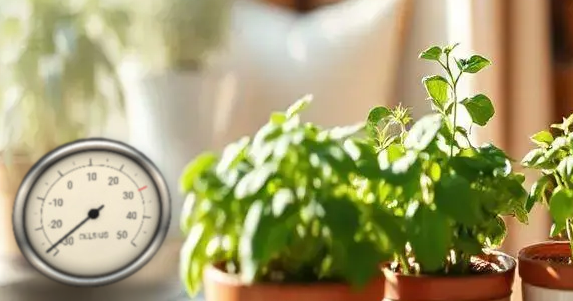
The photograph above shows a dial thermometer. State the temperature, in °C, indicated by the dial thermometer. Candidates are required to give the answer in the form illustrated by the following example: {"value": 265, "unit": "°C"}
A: {"value": -27.5, "unit": "°C"}
